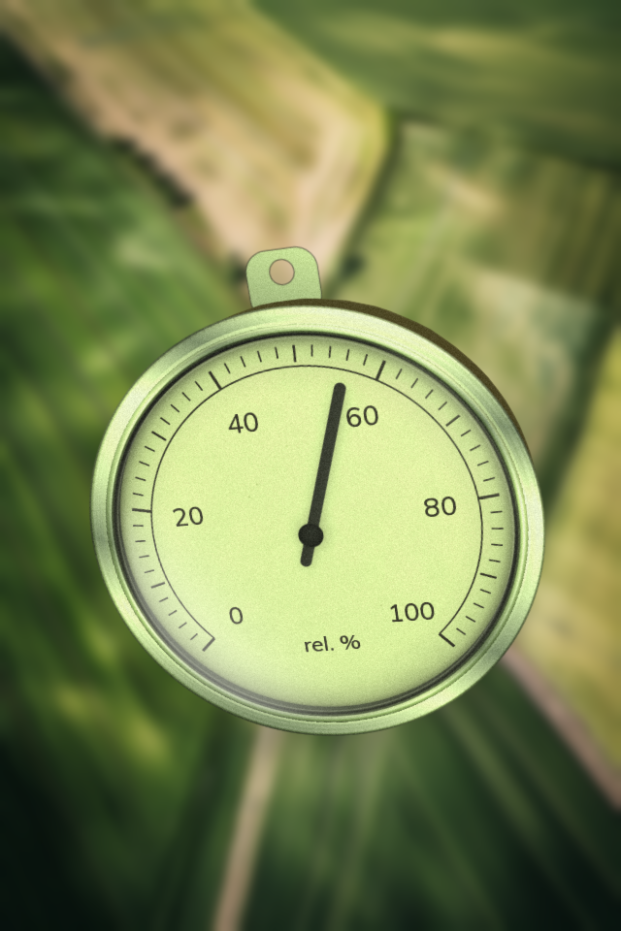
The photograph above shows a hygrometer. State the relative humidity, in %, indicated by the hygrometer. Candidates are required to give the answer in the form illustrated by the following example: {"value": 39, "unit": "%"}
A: {"value": 56, "unit": "%"}
